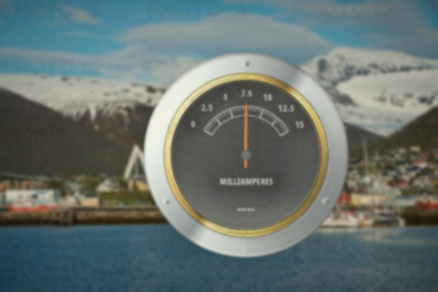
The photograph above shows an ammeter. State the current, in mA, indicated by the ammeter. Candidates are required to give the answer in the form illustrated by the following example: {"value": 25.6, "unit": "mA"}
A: {"value": 7.5, "unit": "mA"}
